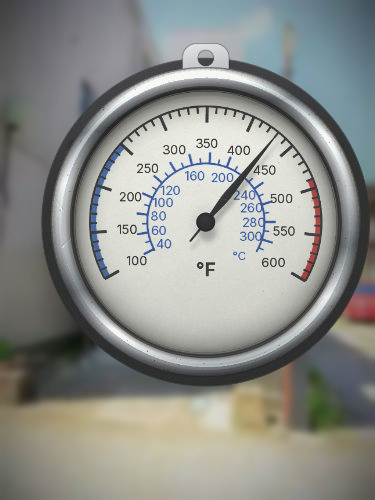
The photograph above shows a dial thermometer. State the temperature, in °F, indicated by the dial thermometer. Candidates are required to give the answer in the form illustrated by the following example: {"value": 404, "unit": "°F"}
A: {"value": 430, "unit": "°F"}
